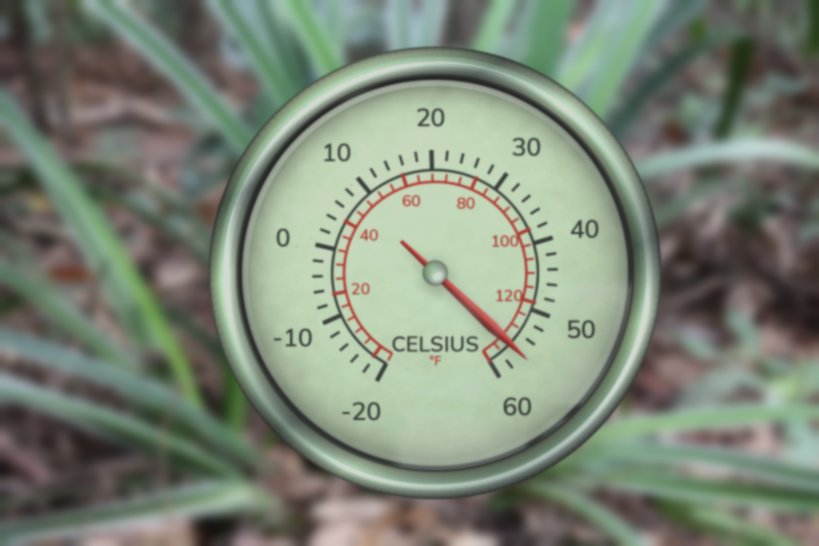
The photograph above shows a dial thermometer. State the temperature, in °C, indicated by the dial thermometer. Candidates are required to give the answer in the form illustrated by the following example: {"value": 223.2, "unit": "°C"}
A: {"value": 56, "unit": "°C"}
